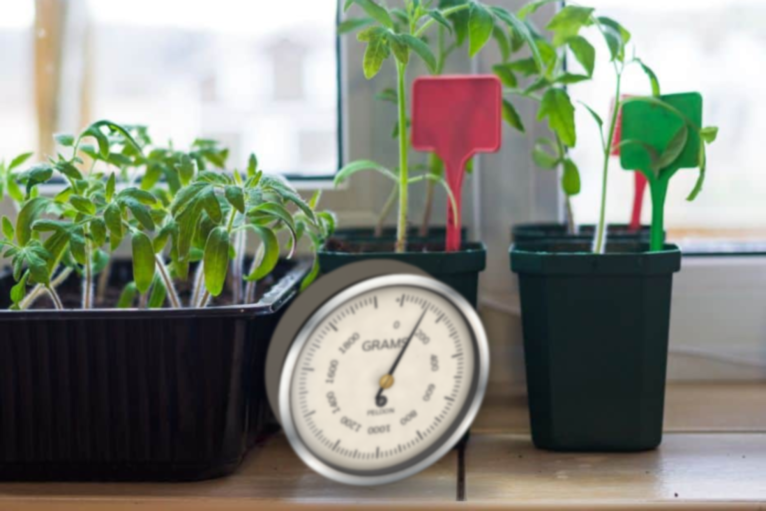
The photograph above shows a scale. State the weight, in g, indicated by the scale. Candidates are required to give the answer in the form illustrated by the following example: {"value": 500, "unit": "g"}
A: {"value": 100, "unit": "g"}
